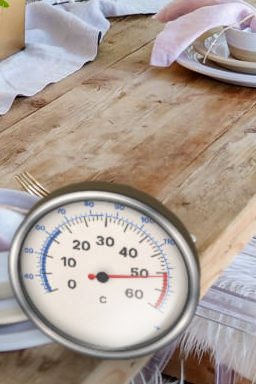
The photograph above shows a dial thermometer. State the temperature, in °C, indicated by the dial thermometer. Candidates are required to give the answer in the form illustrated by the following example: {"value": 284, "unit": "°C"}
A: {"value": 50, "unit": "°C"}
